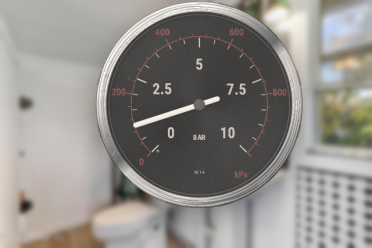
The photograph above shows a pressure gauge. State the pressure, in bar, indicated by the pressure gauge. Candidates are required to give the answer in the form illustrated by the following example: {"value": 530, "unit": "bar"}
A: {"value": 1, "unit": "bar"}
